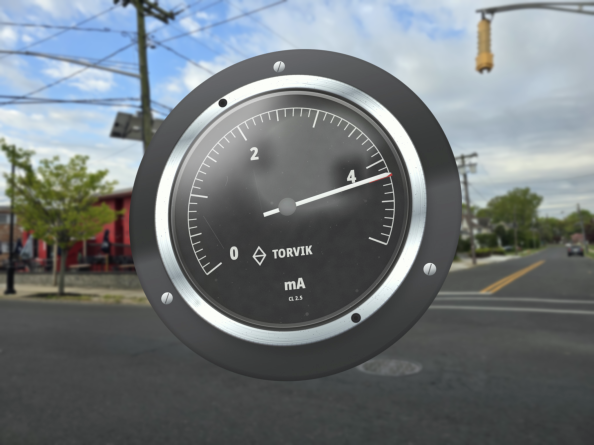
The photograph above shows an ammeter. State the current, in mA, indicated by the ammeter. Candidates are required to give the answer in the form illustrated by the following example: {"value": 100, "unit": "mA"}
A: {"value": 4.2, "unit": "mA"}
